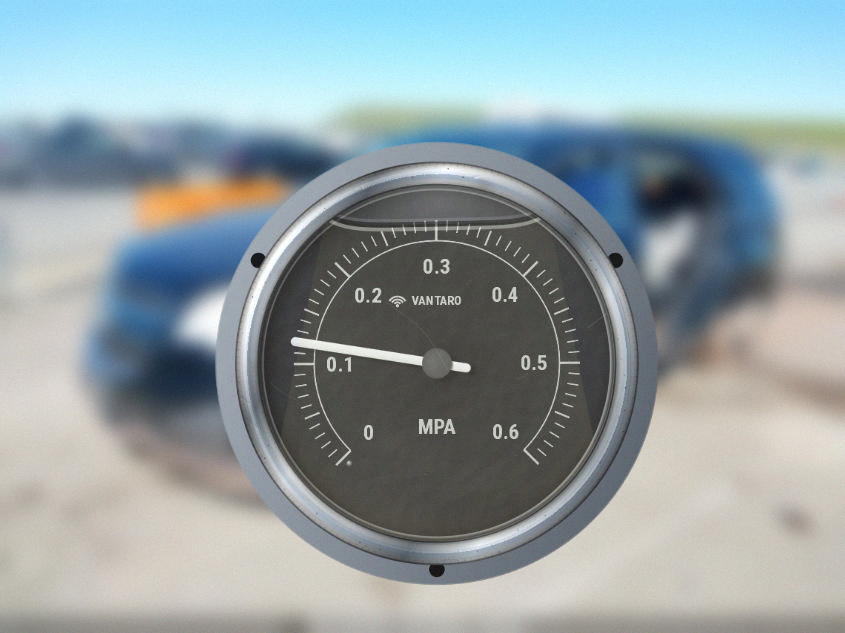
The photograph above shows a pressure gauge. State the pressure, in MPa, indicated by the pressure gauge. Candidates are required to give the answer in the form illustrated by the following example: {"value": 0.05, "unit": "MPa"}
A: {"value": 0.12, "unit": "MPa"}
